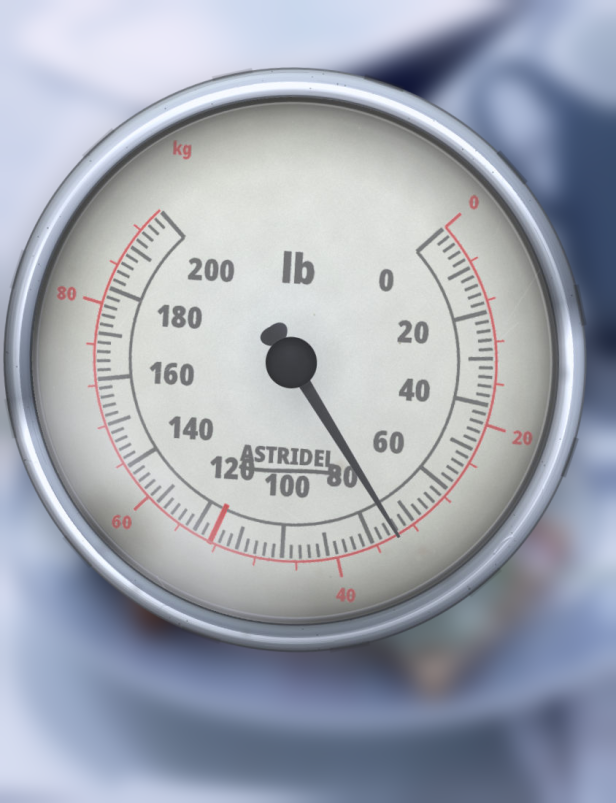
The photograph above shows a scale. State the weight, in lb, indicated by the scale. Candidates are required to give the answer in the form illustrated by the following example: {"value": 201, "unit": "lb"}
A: {"value": 74, "unit": "lb"}
